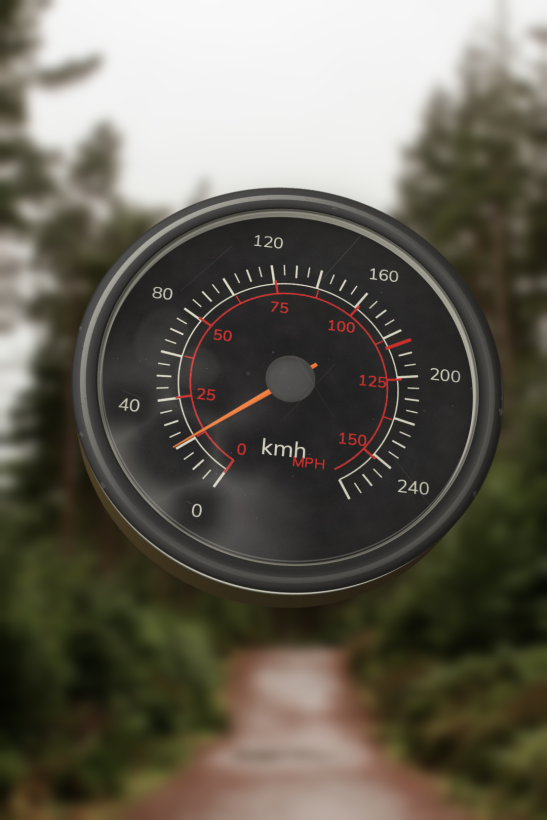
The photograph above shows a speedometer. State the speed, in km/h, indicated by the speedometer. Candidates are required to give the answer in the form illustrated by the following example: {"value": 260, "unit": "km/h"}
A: {"value": 20, "unit": "km/h"}
